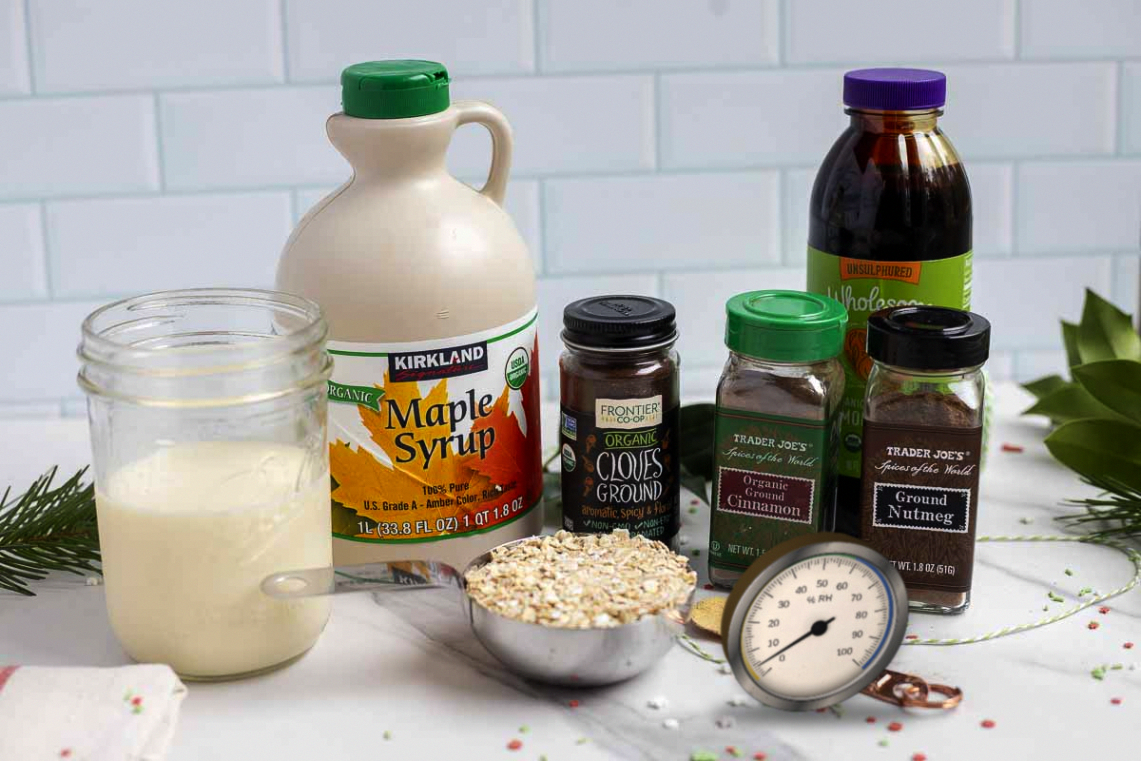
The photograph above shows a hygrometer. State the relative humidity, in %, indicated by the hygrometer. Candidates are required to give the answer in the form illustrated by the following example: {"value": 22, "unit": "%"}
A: {"value": 5, "unit": "%"}
